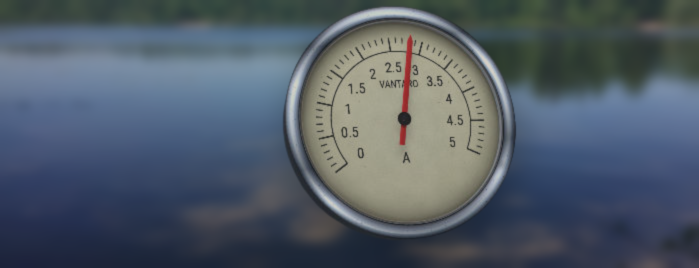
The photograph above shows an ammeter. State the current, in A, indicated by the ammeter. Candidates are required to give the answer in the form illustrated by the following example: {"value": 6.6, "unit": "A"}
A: {"value": 2.8, "unit": "A"}
